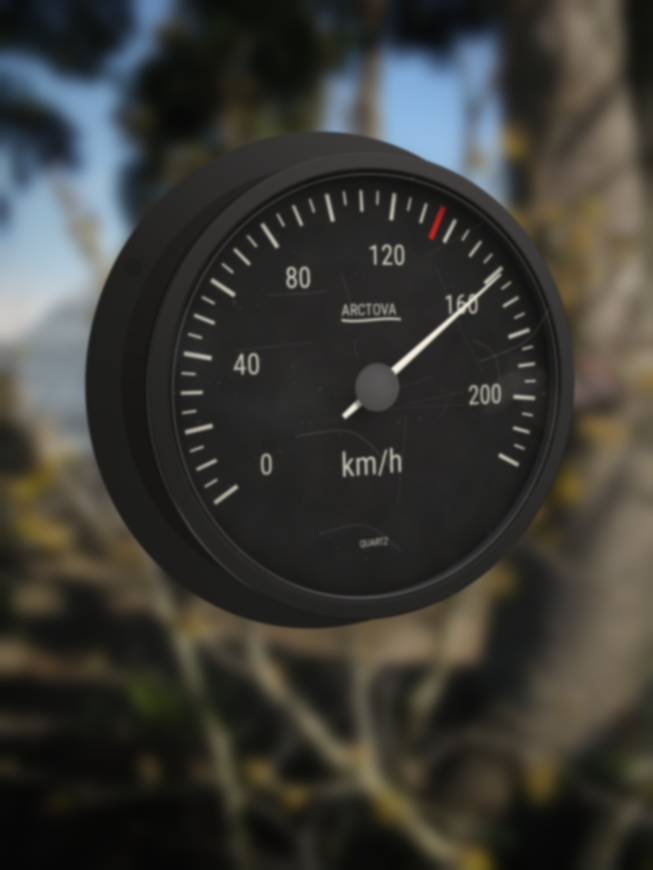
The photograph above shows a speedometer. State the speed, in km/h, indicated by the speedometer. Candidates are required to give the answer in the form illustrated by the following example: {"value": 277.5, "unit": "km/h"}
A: {"value": 160, "unit": "km/h"}
